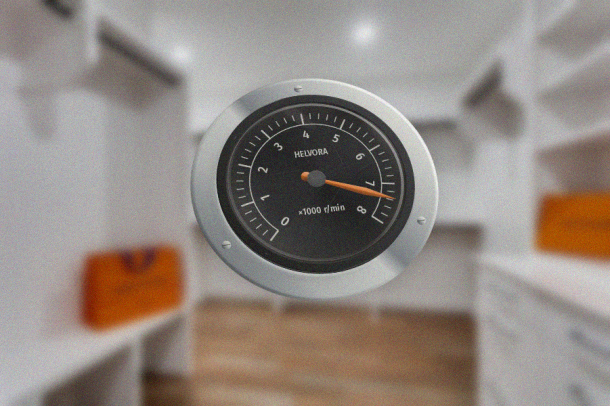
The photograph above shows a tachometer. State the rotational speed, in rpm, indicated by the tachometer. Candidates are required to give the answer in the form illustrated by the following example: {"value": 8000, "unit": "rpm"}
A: {"value": 7400, "unit": "rpm"}
